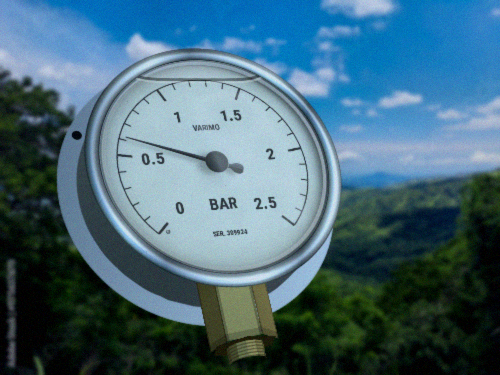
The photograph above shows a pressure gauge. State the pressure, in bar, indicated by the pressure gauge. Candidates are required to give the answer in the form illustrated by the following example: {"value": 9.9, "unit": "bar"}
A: {"value": 0.6, "unit": "bar"}
